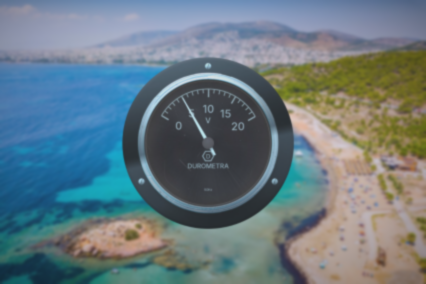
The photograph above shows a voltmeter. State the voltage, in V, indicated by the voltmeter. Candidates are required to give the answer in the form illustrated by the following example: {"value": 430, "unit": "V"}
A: {"value": 5, "unit": "V"}
